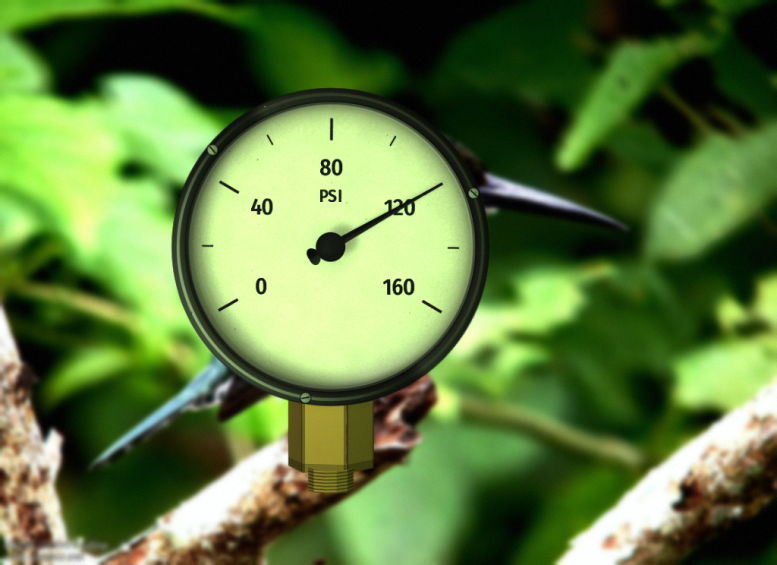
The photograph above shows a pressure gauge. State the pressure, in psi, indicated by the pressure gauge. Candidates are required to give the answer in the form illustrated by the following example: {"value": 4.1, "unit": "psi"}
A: {"value": 120, "unit": "psi"}
